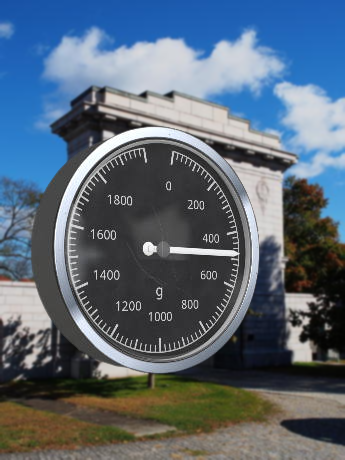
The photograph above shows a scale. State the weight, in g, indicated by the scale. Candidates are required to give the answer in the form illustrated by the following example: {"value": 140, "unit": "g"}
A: {"value": 480, "unit": "g"}
